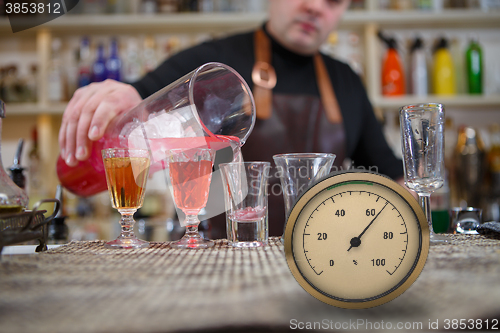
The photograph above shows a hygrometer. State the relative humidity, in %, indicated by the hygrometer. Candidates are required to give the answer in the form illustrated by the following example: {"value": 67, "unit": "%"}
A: {"value": 64, "unit": "%"}
